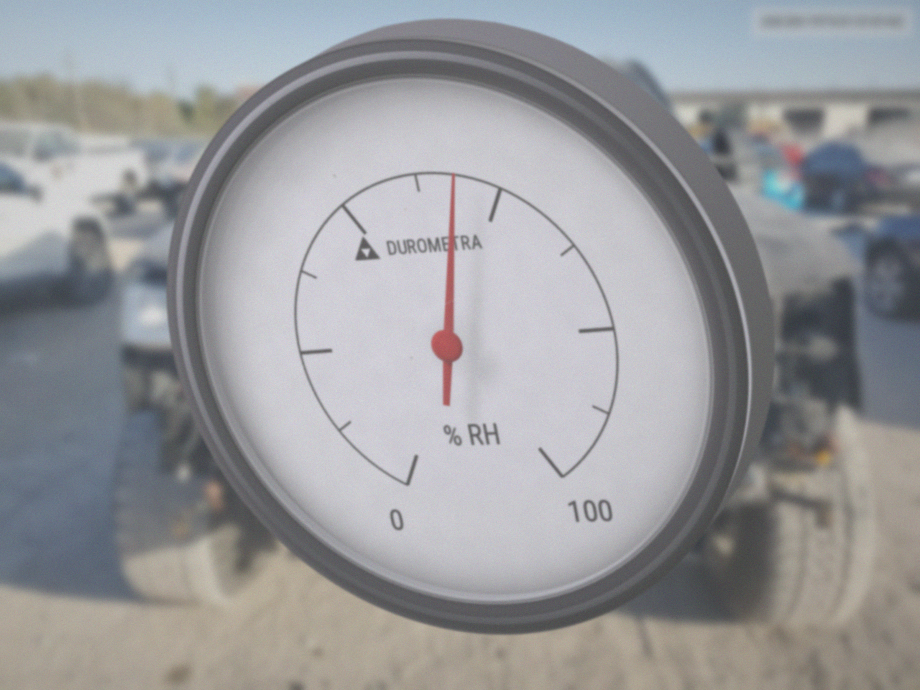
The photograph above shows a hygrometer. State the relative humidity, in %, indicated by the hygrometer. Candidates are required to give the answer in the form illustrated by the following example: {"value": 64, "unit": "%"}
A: {"value": 55, "unit": "%"}
